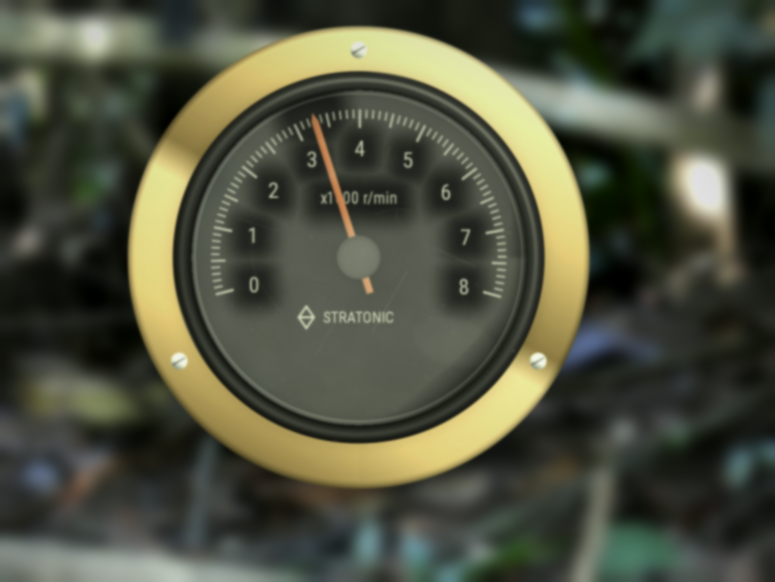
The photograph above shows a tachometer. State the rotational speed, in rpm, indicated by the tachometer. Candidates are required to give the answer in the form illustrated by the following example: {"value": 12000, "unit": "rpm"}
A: {"value": 3300, "unit": "rpm"}
